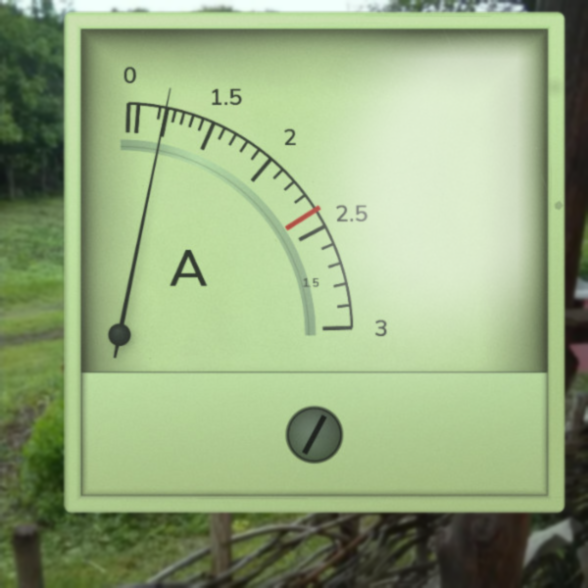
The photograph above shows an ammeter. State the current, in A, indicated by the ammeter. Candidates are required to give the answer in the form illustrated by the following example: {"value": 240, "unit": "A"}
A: {"value": 1, "unit": "A"}
